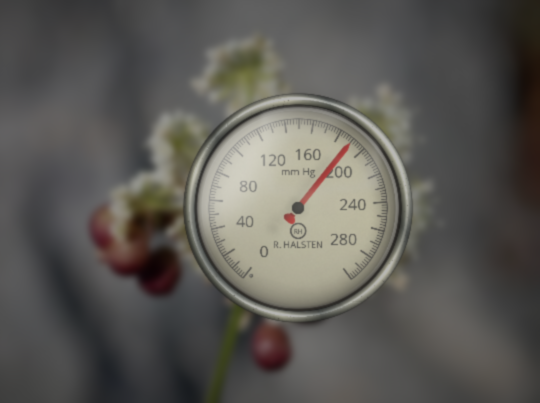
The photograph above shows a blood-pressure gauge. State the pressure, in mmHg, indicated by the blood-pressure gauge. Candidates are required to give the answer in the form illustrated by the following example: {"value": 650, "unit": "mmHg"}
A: {"value": 190, "unit": "mmHg"}
